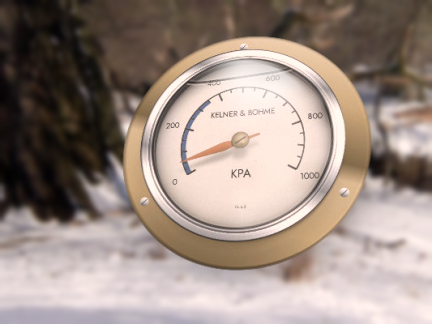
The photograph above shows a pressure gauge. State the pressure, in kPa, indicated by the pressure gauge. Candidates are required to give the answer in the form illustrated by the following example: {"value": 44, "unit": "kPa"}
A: {"value": 50, "unit": "kPa"}
